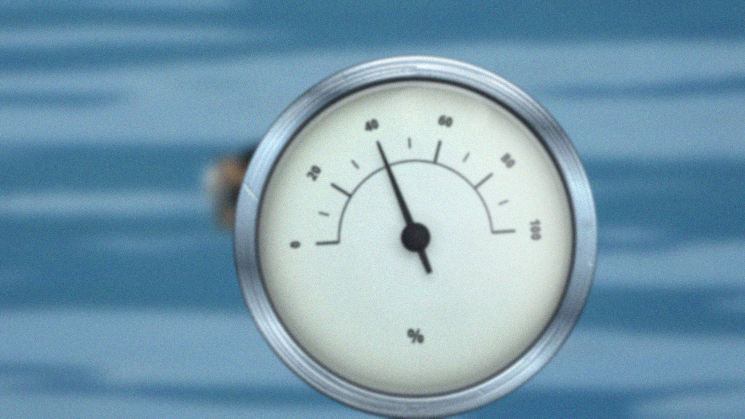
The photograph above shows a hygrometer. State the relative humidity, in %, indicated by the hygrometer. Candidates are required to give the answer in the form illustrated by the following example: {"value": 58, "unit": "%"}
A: {"value": 40, "unit": "%"}
